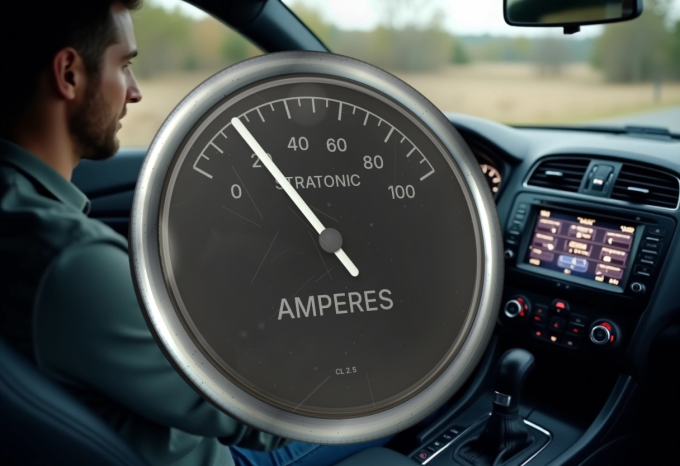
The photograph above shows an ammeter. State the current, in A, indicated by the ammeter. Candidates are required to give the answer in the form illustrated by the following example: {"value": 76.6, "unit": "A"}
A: {"value": 20, "unit": "A"}
